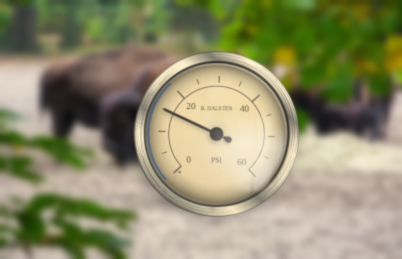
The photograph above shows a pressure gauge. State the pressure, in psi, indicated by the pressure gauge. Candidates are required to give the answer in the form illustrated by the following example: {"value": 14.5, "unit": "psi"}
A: {"value": 15, "unit": "psi"}
